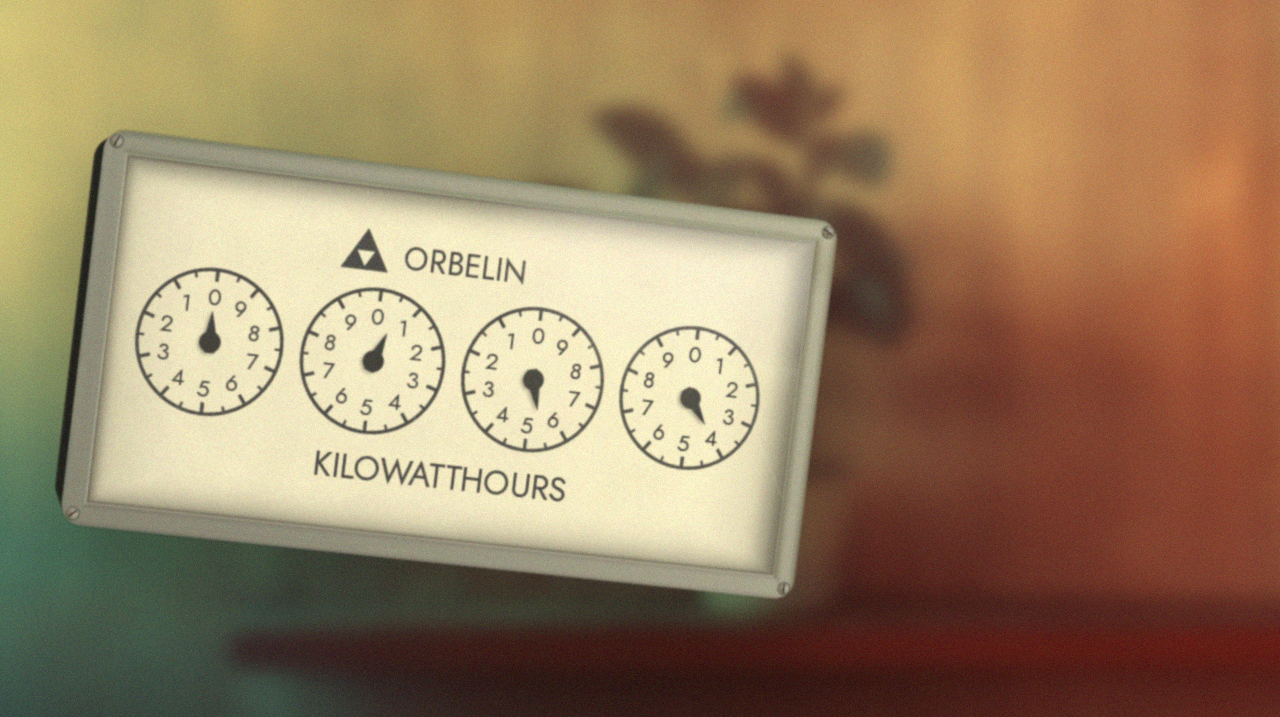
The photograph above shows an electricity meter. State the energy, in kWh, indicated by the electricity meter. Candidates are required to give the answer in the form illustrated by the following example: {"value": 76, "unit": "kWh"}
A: {"value": 54, "unit": "kWh"}
